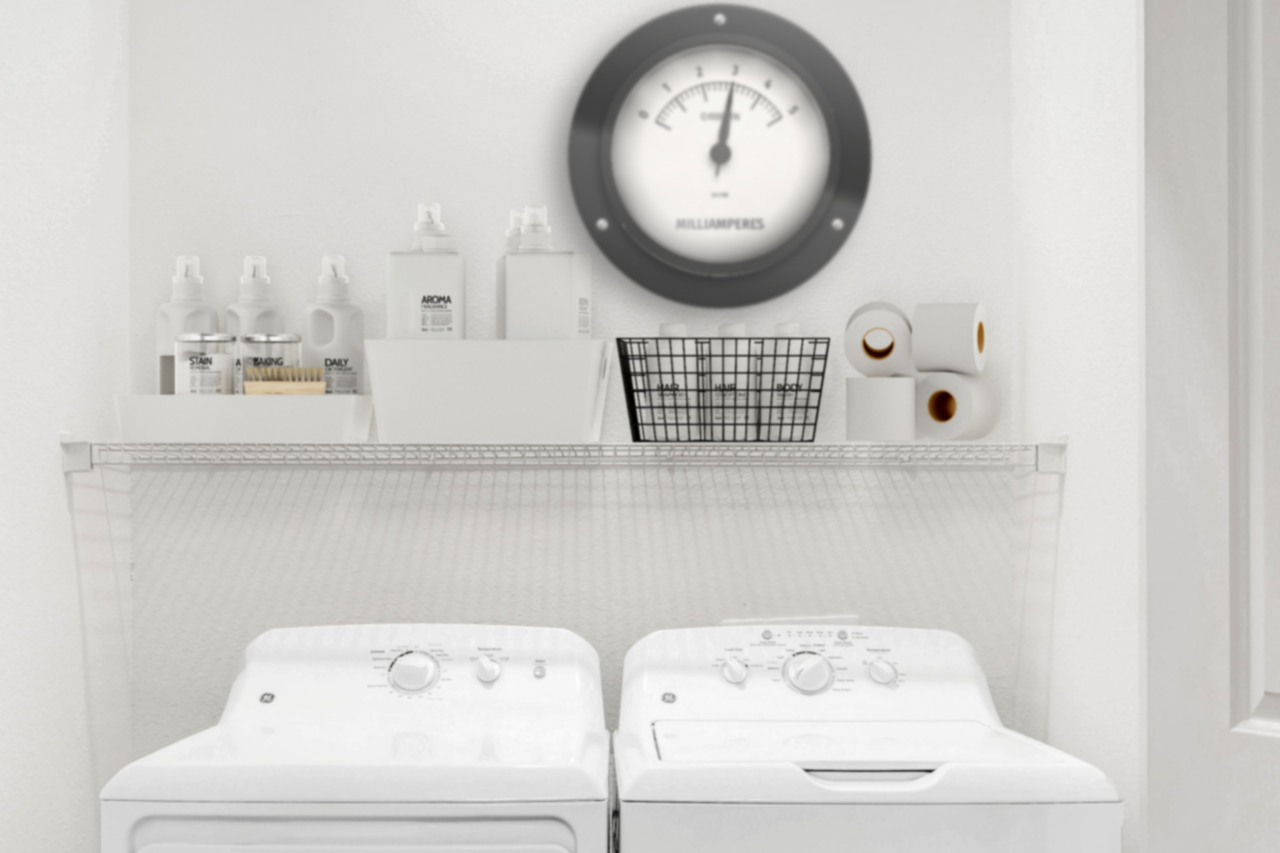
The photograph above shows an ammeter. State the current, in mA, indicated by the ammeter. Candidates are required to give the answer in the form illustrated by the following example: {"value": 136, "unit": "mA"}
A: {"value": 3, "unit": "mA"}
